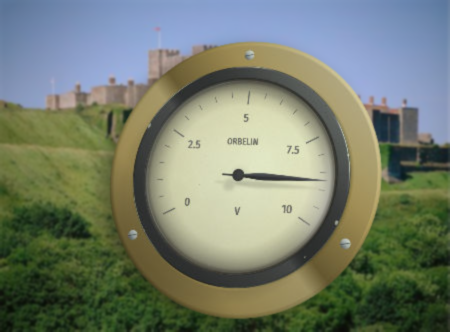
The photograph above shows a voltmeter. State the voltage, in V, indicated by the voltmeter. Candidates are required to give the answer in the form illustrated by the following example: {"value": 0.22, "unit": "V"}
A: {"value": 8.75, "unit": "V"}
